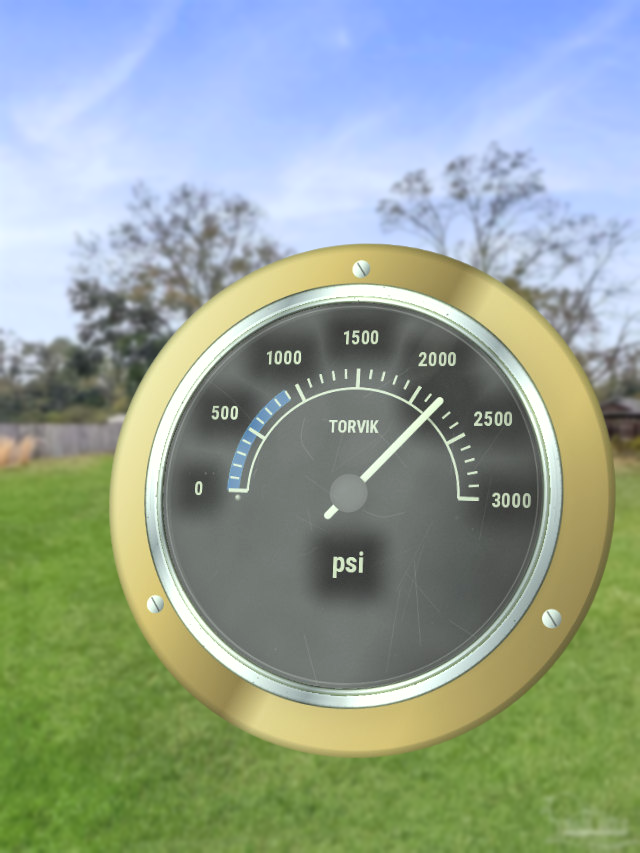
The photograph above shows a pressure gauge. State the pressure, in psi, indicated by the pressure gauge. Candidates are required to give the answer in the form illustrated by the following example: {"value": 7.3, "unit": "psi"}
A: {"value": 2200, "unit": "psi"}
